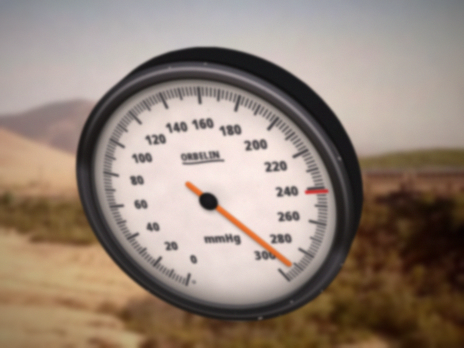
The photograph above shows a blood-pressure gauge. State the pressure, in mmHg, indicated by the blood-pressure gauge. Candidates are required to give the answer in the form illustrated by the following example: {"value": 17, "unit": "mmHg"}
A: {"value": 290, "unit": "mmHg"}
